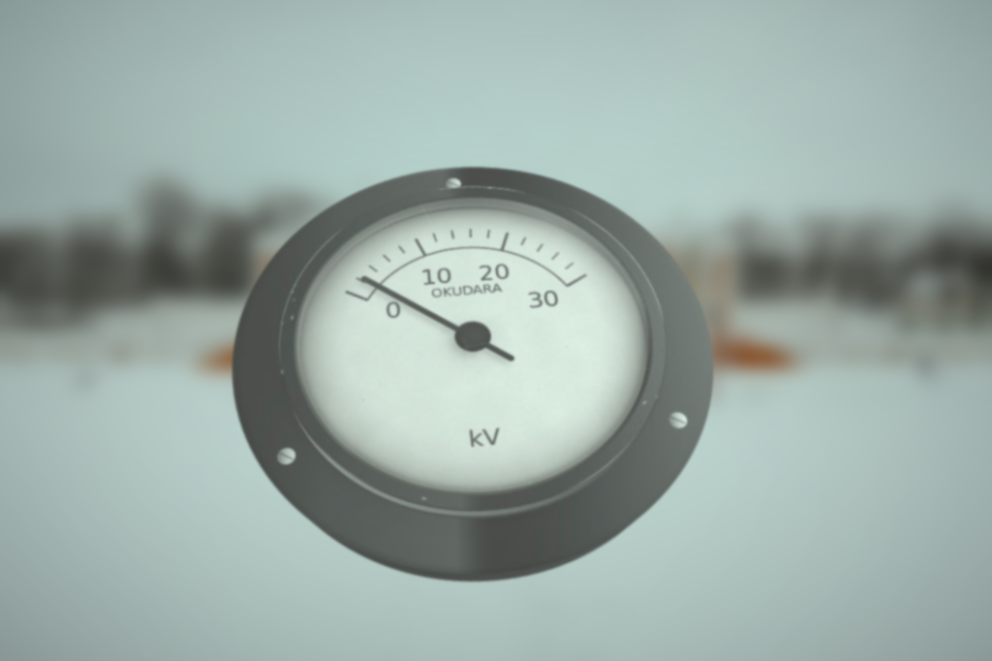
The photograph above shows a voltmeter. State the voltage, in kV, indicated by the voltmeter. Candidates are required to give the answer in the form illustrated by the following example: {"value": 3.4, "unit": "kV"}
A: {"value": 2, "unit": "kV"}
